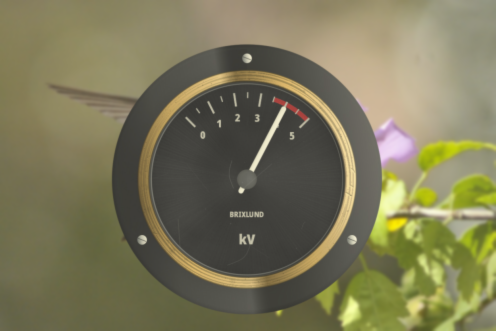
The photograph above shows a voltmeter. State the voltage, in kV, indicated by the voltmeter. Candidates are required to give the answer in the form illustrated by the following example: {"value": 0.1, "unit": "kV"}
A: {"value": 4, "unit": "kV"}
